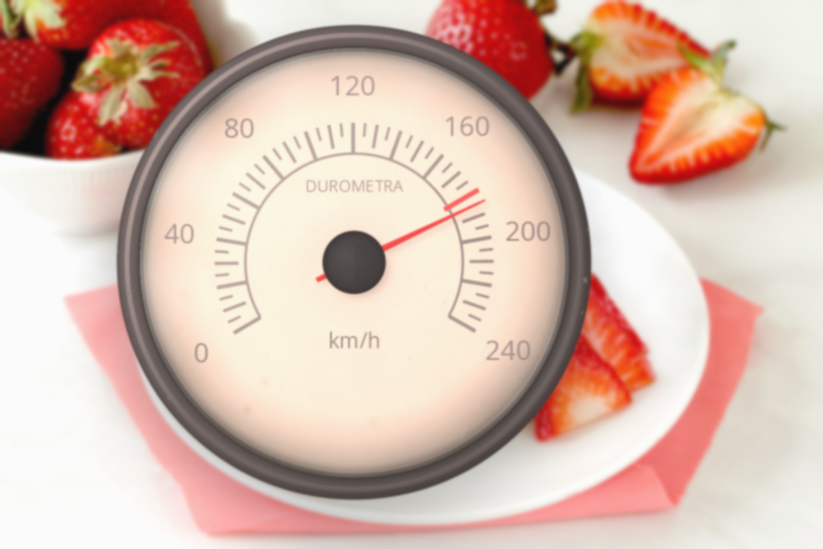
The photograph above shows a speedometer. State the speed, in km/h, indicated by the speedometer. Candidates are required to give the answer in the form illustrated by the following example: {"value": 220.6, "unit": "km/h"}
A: {"value": 185, "unit": "km/h"}
